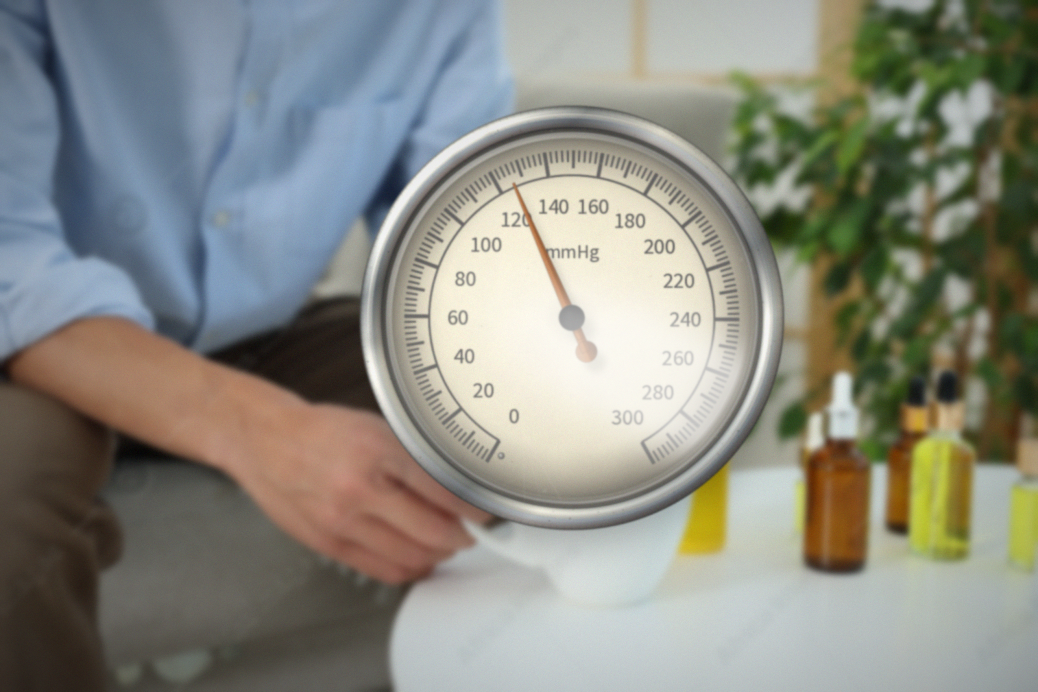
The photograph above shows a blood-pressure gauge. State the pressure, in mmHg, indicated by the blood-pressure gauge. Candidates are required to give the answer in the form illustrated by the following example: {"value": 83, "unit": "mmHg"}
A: {"value": 126, "unit": "mmHg"}
